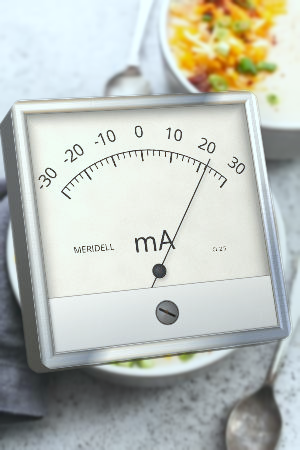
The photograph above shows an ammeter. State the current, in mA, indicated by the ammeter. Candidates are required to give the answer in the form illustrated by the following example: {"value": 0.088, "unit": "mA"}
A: {"value": 22, "unit": "mA"}
